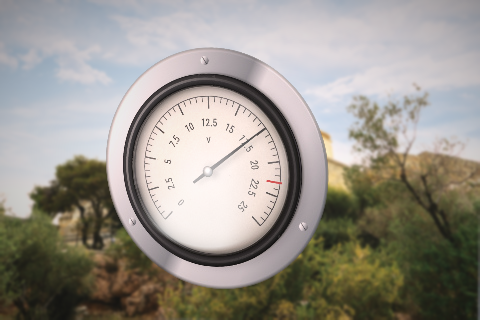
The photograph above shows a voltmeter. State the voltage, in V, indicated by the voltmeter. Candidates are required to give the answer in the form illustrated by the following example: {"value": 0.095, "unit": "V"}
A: {"value": 17.5, "unit": "V"}
